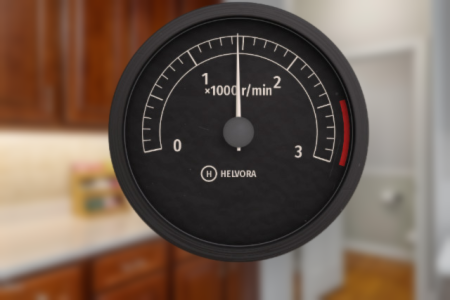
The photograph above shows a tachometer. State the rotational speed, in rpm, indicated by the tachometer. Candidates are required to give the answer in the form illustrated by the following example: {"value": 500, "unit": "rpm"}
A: {"value": 1450, "unit": "rpm"}
